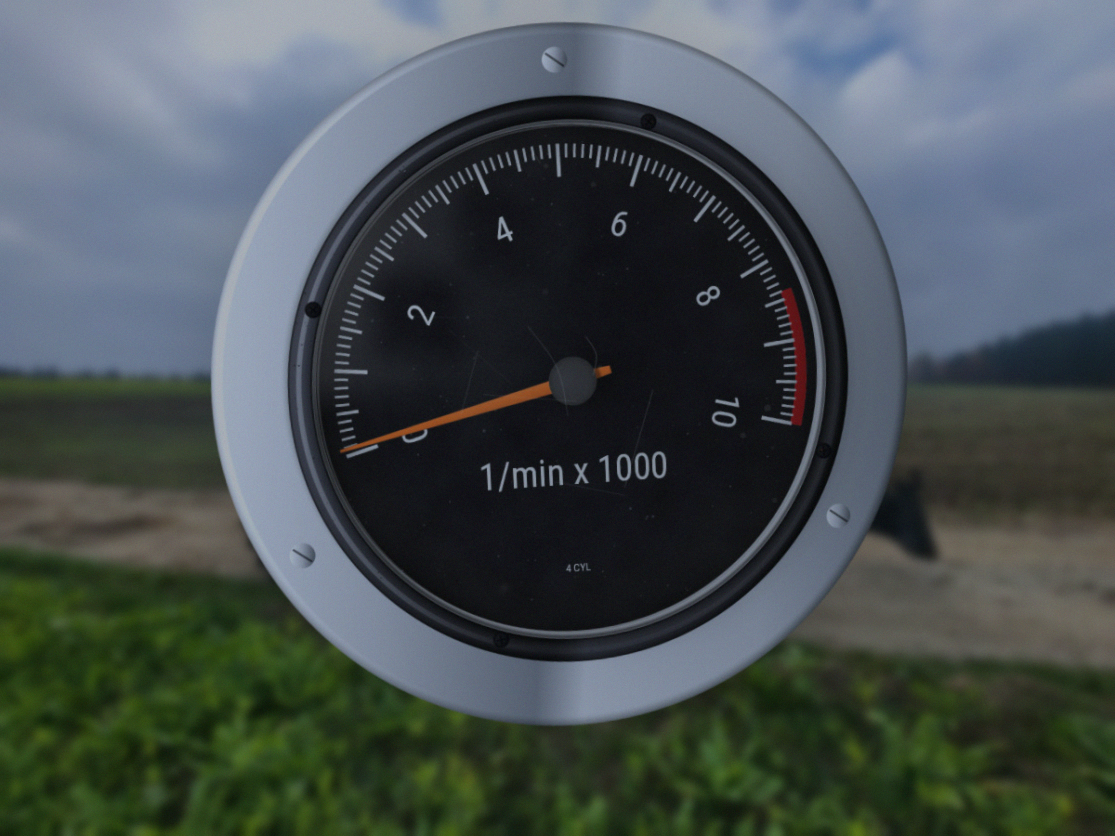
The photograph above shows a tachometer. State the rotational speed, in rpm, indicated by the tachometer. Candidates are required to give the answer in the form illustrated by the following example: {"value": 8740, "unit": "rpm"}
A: {"value": 100, "unit": "rpm"}
